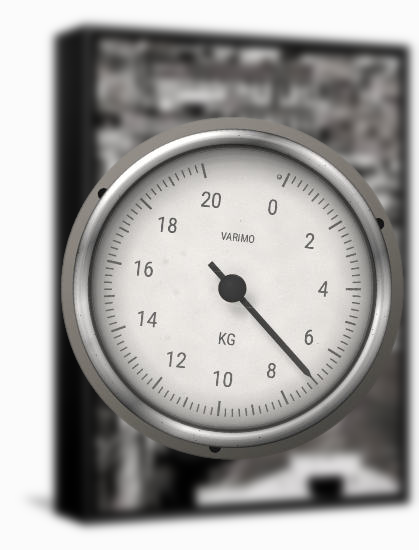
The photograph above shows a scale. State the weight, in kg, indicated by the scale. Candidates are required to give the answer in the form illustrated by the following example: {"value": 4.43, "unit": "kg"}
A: {"value": 7, "unit": "kg"}
